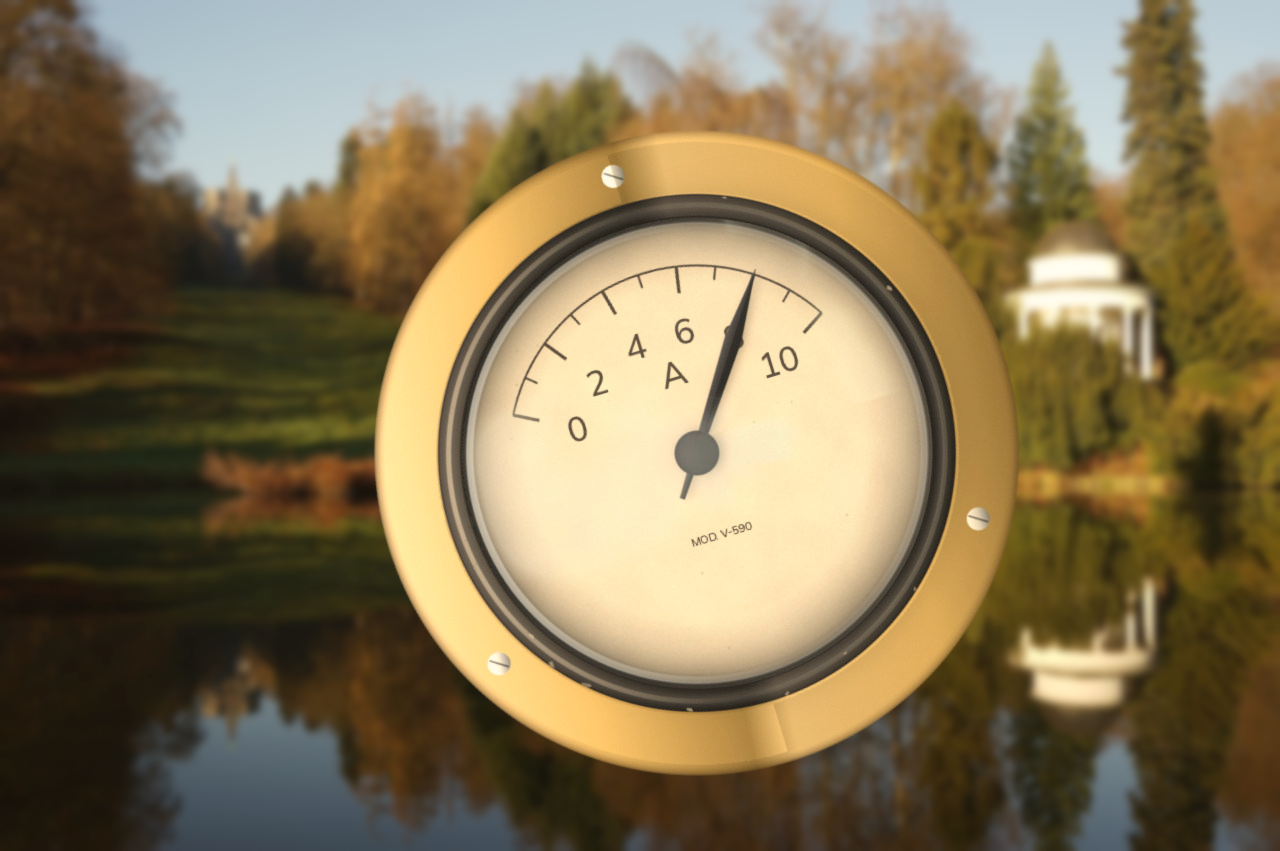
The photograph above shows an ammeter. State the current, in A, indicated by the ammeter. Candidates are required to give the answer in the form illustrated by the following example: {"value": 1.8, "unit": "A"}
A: {"value": 8, "unit": "A"}
